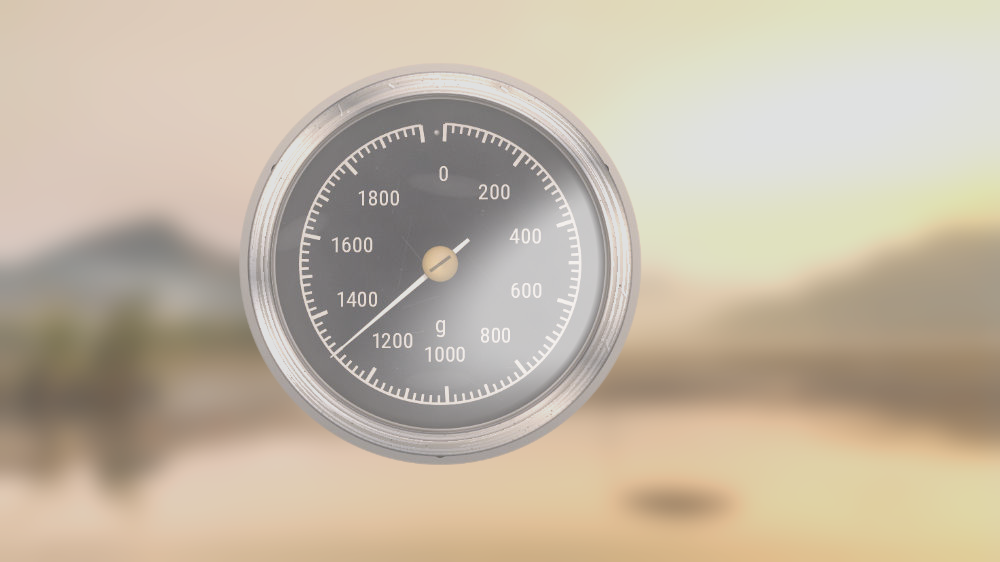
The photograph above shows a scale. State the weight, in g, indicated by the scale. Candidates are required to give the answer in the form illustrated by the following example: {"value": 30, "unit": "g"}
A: {"value": 1300, "unit": "g"}
